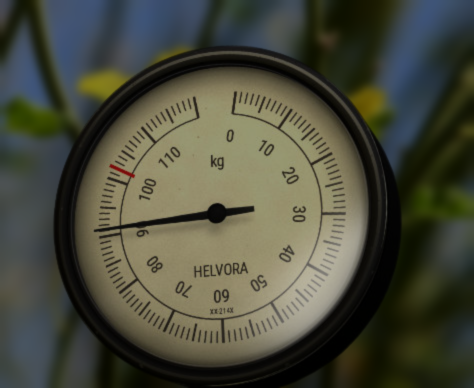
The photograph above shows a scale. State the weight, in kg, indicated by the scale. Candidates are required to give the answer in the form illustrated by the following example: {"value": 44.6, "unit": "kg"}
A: {"value": 91, "unit": "kg"}
